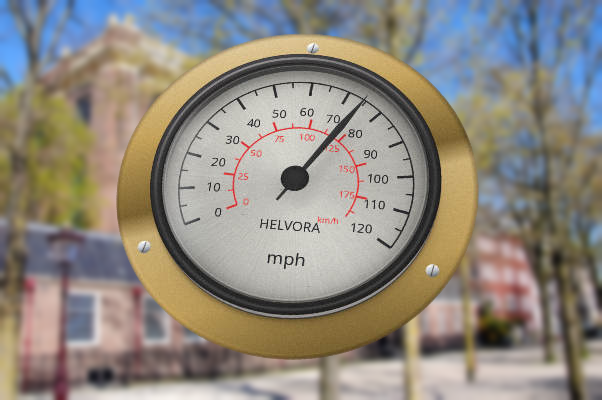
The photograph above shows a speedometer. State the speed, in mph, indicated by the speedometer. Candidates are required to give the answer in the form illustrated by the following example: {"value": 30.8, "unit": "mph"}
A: {"value": 75, "unit": "mph"}
